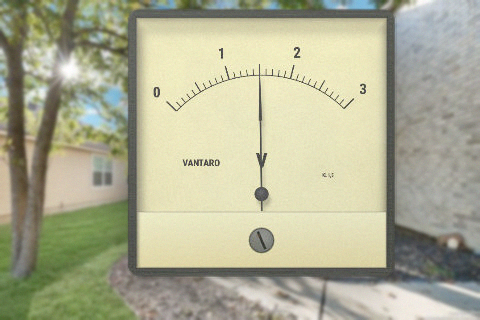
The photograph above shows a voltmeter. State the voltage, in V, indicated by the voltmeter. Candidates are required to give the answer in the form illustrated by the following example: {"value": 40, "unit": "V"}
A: {"value": 1.5, "unit": "V"}
